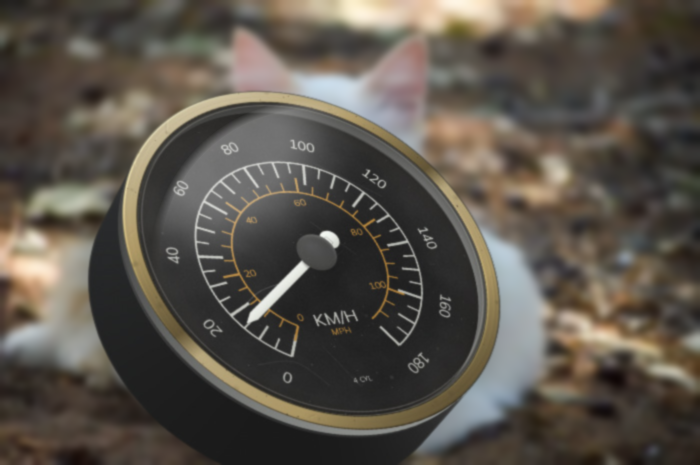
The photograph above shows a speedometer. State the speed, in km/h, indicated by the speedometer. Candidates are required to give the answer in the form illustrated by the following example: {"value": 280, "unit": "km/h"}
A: {"value": 15, "unit": "km/h"}
